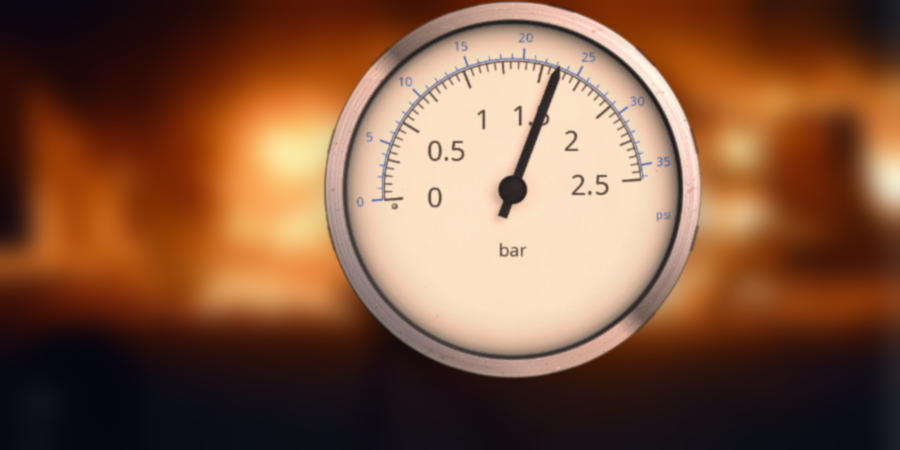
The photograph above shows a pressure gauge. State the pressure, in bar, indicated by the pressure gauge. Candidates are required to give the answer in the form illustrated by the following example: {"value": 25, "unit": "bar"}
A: {"value": 1.6, "unit": "bar"}
